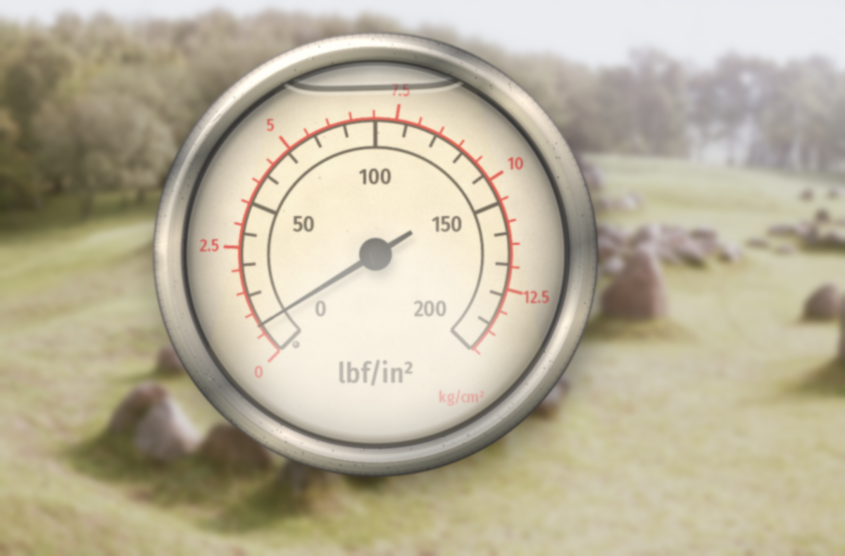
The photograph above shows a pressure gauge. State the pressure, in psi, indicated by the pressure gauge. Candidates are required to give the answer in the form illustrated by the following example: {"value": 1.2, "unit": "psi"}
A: {"value": 10, "unit": "psi"}
